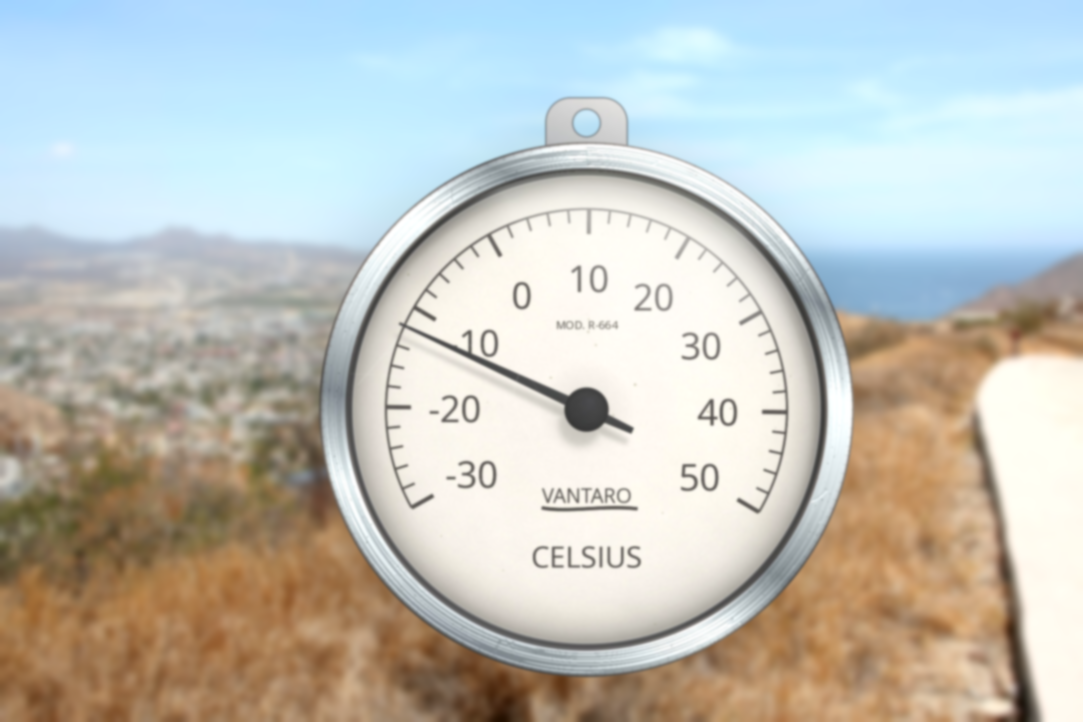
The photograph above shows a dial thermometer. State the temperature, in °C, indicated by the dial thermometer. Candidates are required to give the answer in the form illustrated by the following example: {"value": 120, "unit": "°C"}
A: {"value": -12, "unit": "°C"}
